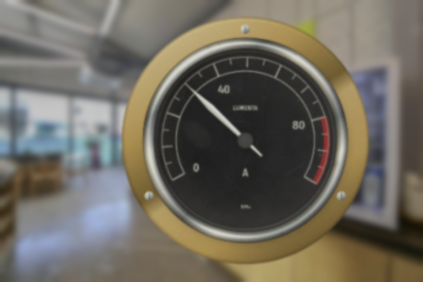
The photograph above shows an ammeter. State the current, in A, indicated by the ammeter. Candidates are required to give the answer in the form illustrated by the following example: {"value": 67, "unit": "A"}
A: {"value": 30, "unit": "A"}
